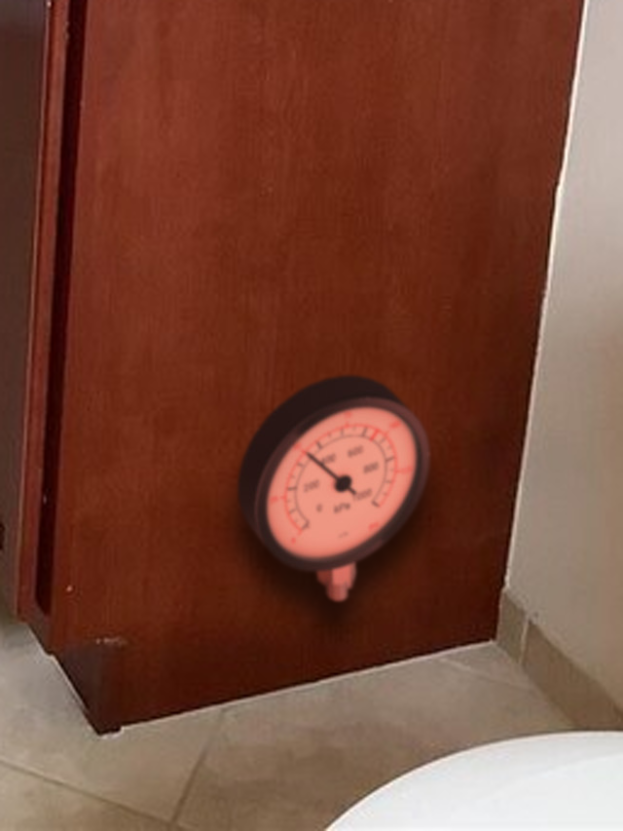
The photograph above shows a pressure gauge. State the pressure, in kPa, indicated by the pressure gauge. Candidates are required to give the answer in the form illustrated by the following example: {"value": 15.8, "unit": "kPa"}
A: {"value": 350, "unit": "kPa"}
